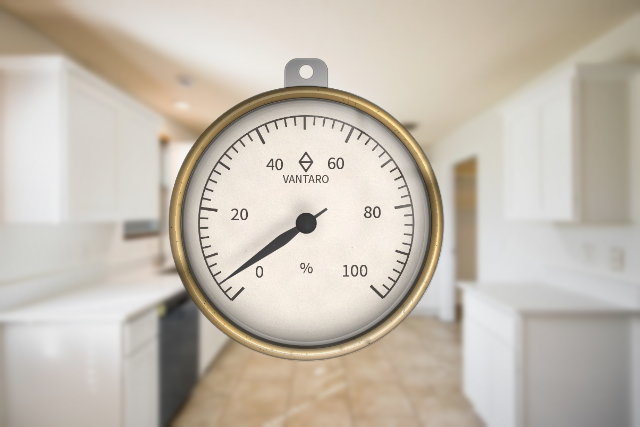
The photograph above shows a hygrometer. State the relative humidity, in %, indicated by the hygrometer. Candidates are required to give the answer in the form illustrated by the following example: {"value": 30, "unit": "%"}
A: {"value": 4, "unit": "%"}
